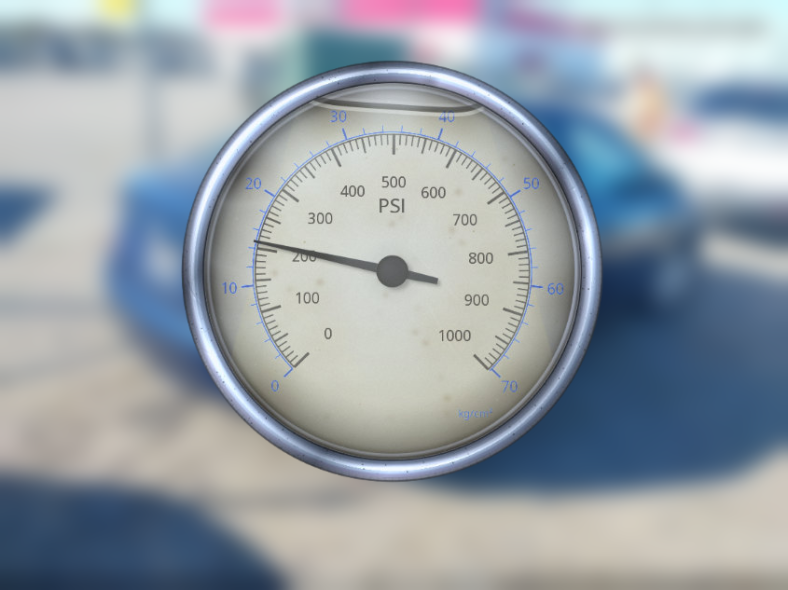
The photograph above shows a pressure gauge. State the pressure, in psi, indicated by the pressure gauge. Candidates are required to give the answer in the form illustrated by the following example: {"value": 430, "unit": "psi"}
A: {"value": 210, "unit": "psi"}
